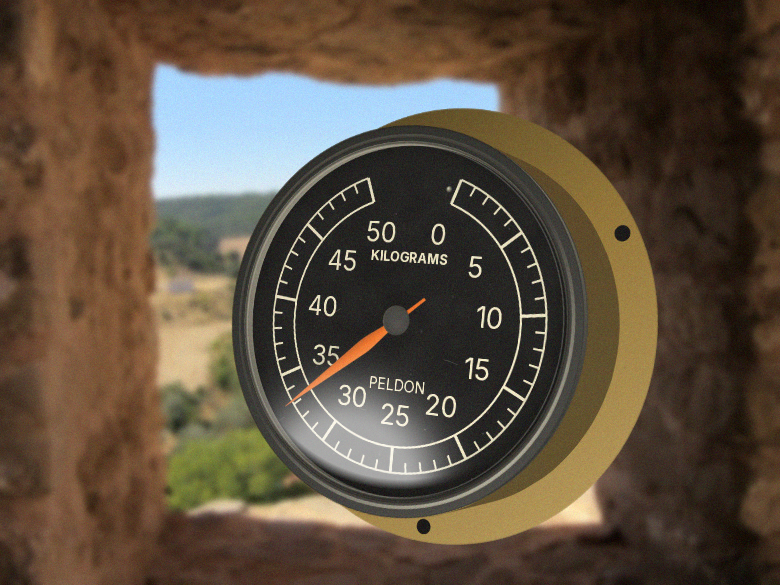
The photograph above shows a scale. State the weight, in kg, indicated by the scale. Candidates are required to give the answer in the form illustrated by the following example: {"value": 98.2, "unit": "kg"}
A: {"value": 33, "unit": "kg"}
